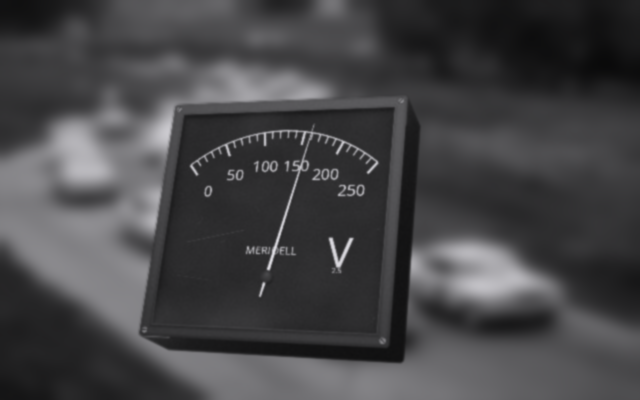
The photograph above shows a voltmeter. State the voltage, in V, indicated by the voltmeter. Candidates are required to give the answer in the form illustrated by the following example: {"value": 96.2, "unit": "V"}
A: {"value": 160, "unit": "V"}
